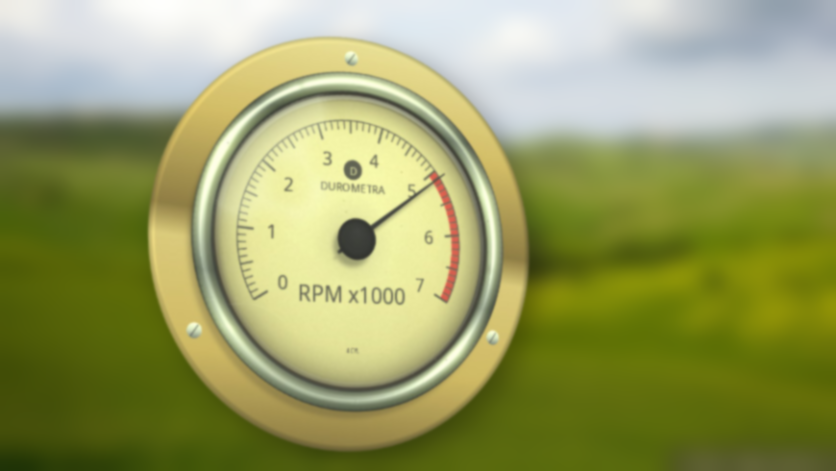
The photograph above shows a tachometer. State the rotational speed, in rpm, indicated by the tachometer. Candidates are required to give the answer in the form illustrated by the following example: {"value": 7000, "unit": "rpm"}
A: {"value": 5100, "unit": "rpm"}
